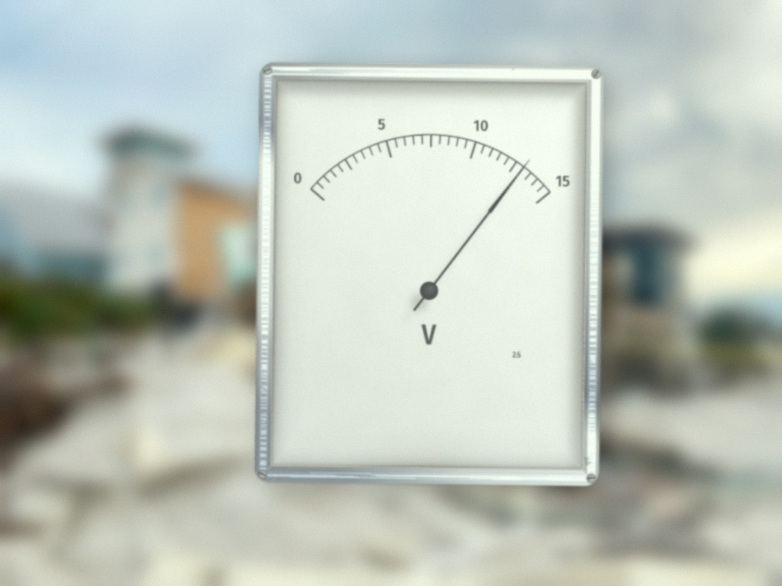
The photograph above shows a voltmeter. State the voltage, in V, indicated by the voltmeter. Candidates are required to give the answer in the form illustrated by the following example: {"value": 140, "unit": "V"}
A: {"value": 13, "unit": "V"}
